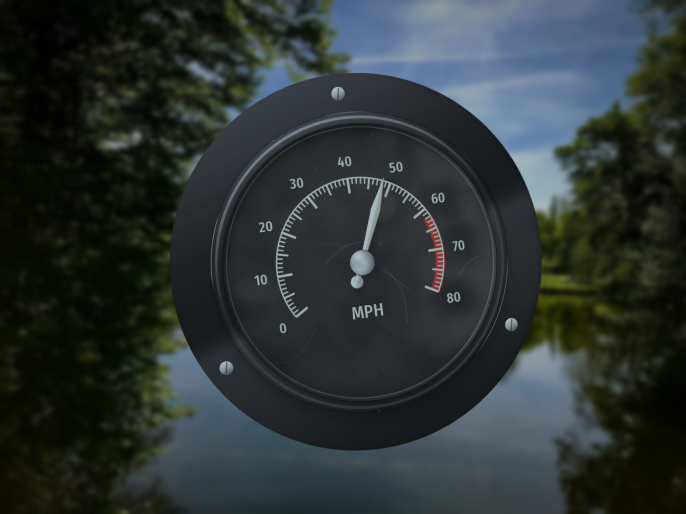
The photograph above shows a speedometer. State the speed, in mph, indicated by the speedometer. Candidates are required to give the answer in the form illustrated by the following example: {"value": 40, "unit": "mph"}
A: {"value": 48, "unit": "mph"}
